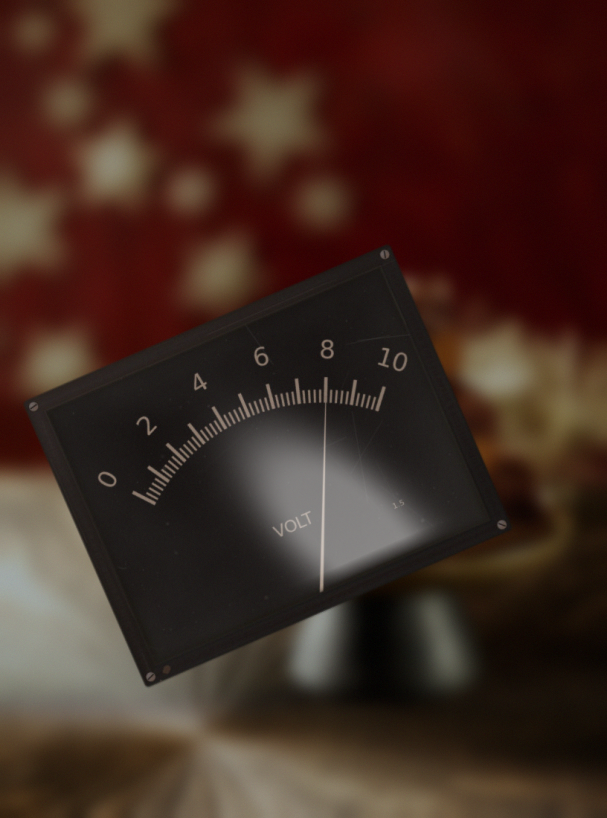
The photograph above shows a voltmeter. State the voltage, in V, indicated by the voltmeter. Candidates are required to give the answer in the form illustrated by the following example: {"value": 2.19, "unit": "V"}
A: {"value": 8, "unit": "V"}
